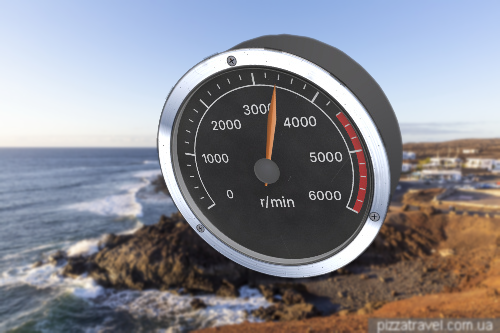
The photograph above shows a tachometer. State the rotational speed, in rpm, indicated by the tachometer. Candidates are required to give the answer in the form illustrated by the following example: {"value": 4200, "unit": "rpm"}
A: {"value": 3400, "unit": "rpm"}
